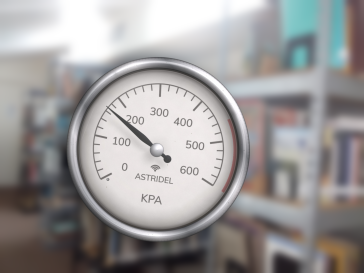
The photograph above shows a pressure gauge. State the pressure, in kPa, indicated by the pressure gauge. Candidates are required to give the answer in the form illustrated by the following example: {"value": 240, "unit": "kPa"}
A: {"value": 170, "unit": "kPa"}
